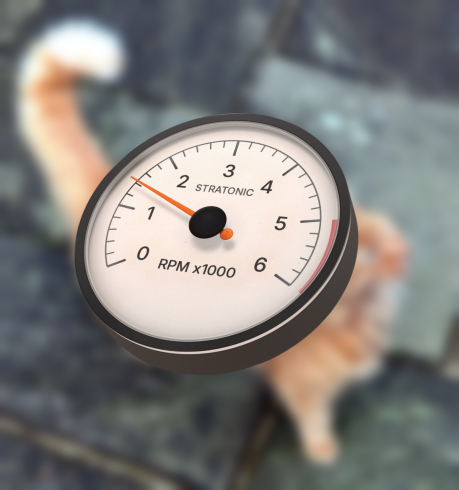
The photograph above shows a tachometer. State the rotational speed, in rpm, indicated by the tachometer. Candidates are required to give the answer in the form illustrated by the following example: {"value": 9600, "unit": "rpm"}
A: {"value": 1400, "unit": "rpm"}
